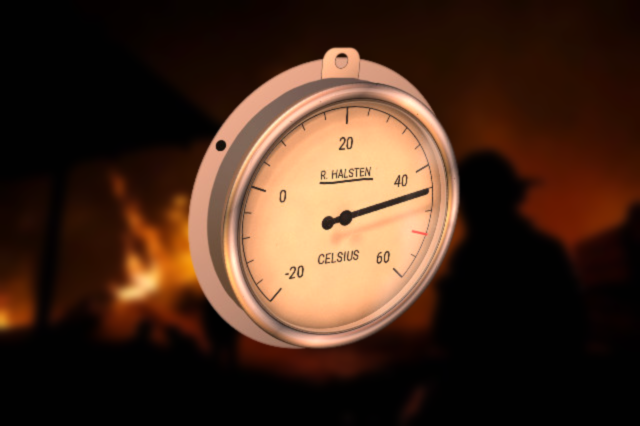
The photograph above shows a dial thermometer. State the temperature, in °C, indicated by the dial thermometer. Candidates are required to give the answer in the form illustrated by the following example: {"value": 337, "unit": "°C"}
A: {"value": 44, "unit": "°C"}
